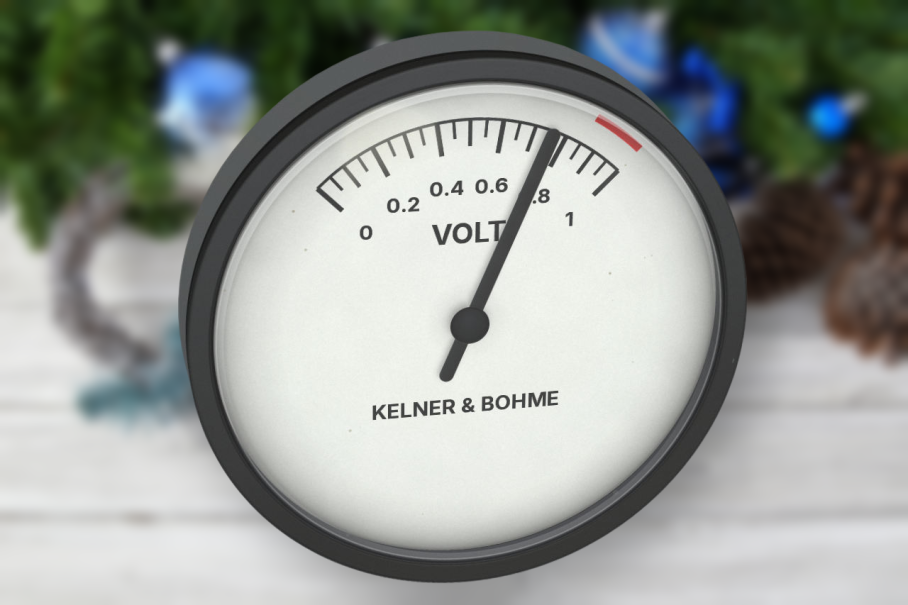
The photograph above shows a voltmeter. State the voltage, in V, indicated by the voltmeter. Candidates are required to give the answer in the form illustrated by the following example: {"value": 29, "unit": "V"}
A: {"value": 0.75, "unit": "V"}
